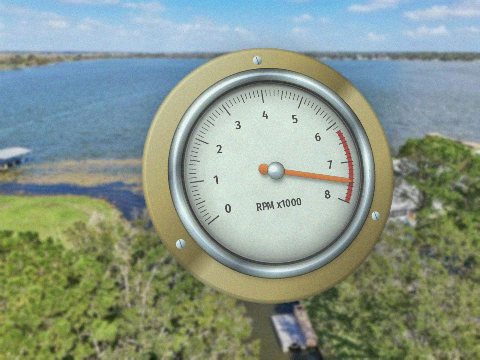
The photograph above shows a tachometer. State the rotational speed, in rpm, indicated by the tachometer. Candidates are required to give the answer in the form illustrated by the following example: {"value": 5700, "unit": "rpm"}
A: {"value": 7500, "unit": "rpm"}
